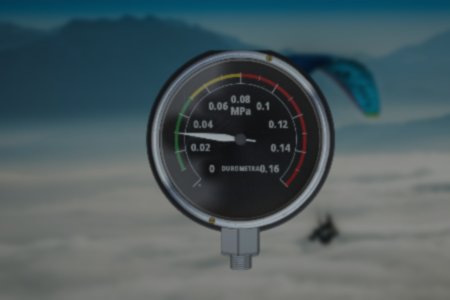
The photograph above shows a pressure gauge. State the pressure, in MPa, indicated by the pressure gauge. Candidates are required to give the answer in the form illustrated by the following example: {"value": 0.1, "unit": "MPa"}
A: {"value": 0.03, "unit": "MPa"}
